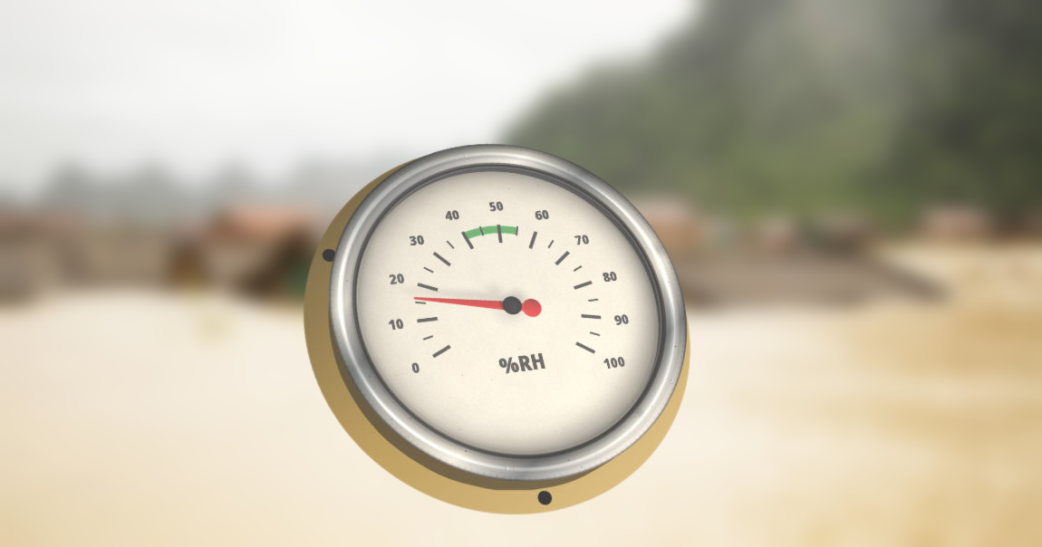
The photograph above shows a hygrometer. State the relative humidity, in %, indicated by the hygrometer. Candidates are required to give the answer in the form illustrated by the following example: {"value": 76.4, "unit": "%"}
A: {"value": 15, "unit": "%"}
